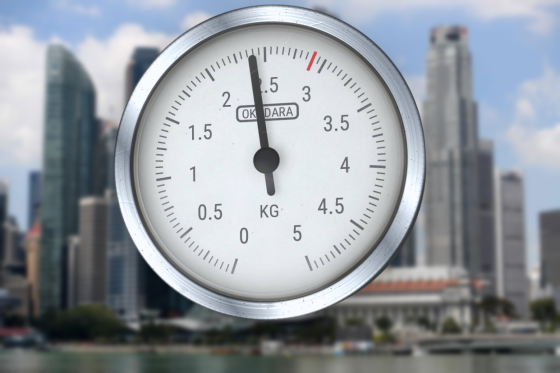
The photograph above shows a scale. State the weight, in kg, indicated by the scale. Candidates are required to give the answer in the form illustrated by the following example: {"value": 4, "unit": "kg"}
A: {"value": 2.4, "unit": "kg"}
